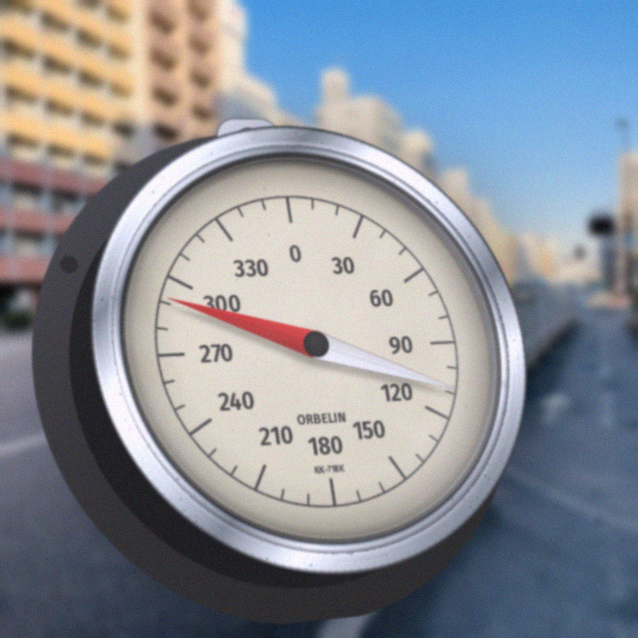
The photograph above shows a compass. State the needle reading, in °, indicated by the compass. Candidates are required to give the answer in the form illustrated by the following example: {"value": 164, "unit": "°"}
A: {"value": 290, "unit": "°"}
